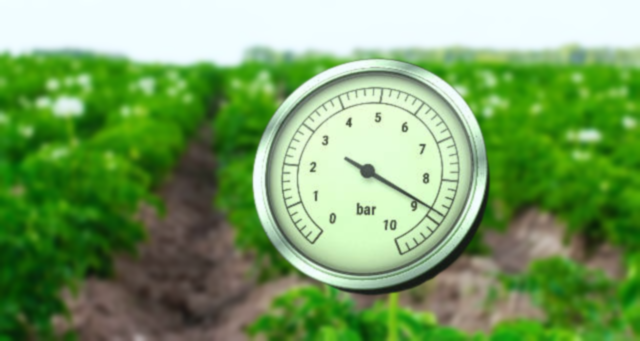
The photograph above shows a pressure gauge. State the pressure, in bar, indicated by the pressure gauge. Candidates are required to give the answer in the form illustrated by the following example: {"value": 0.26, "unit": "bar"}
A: {"value": 8.8, "unit": "bar"}
